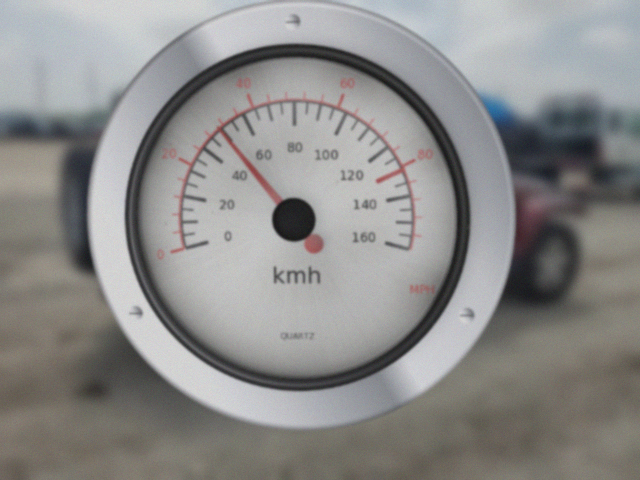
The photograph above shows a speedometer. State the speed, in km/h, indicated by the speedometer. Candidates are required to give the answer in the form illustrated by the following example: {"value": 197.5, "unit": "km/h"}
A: {"value": 50, "unit": "km/h"}
